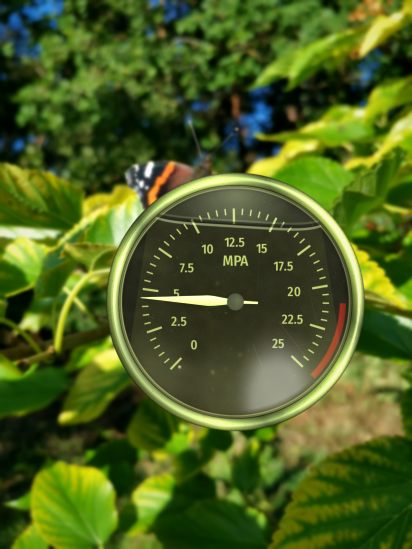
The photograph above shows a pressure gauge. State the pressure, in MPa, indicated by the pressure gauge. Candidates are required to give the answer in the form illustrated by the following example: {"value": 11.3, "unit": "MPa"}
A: {"value": 4.5, "unit": "MPa"}
